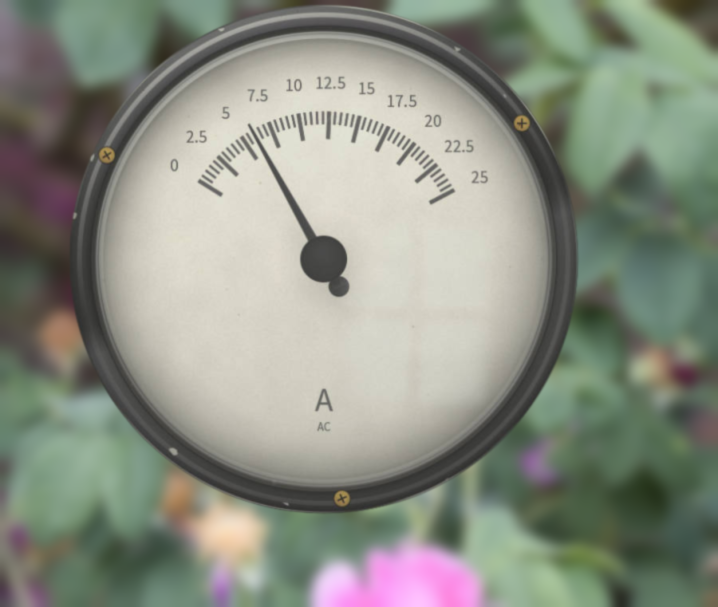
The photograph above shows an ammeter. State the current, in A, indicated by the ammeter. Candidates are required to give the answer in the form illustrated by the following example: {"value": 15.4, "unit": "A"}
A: {"value": 6, "unit": "A"}
